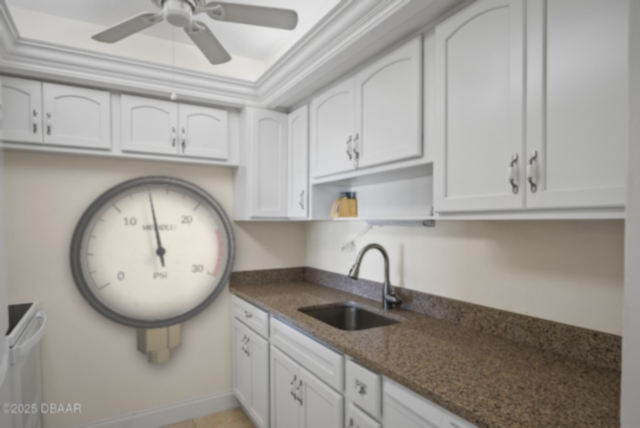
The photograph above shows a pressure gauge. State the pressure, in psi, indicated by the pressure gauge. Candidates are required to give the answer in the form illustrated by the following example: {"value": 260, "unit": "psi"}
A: {"value": 14, "unit": "psi"}
